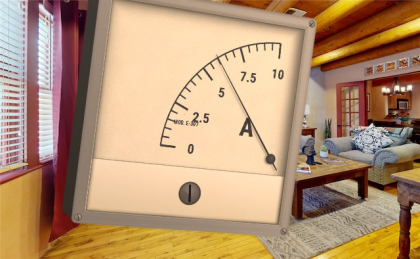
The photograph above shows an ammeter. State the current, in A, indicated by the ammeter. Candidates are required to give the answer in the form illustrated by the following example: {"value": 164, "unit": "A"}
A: {"value": 6, "unit": "A"}
